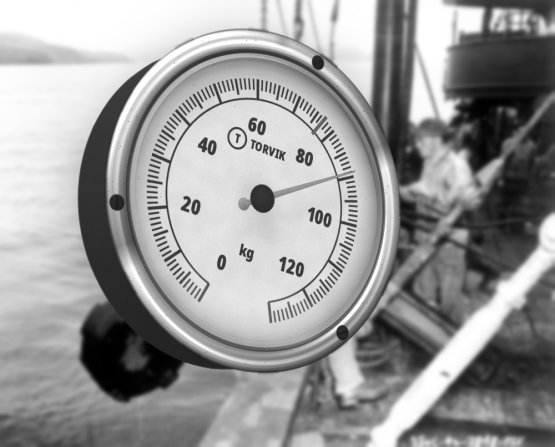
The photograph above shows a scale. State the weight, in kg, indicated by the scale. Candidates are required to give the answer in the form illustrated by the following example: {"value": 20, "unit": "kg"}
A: {"value": 89, "unit": "kg"}
